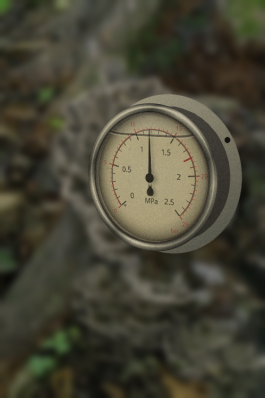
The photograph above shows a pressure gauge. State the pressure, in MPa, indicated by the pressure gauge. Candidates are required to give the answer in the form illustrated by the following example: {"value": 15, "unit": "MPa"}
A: {"value": 1.2, "unit": "MPa"}
